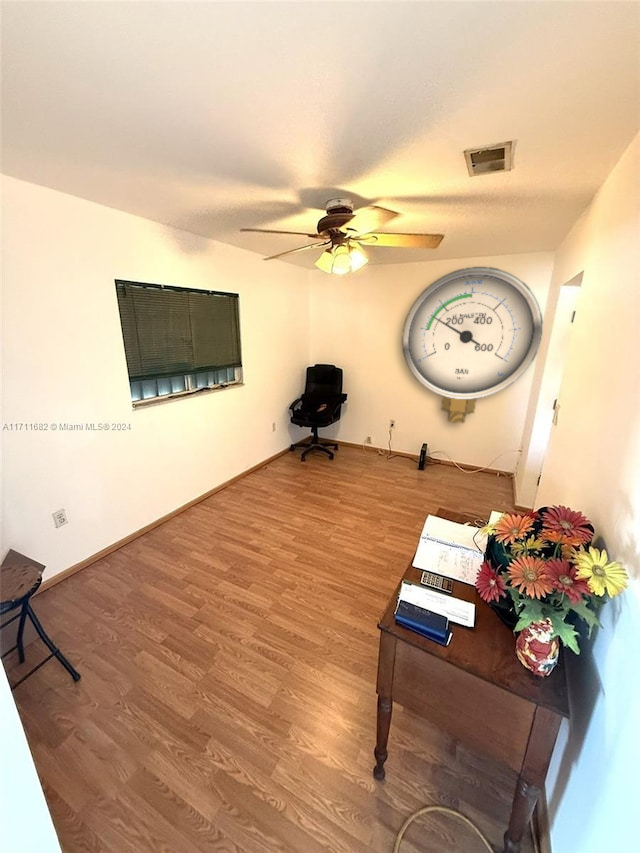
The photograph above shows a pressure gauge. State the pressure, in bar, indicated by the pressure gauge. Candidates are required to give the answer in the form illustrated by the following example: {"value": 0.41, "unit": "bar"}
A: {"value": 150, "unit": "bar"}
